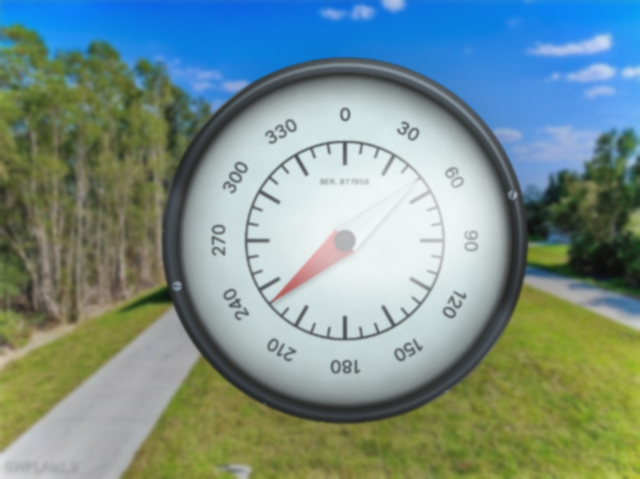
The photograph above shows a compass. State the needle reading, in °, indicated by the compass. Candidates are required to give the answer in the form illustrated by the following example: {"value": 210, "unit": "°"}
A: {"value": 230, "unit": "°"}
